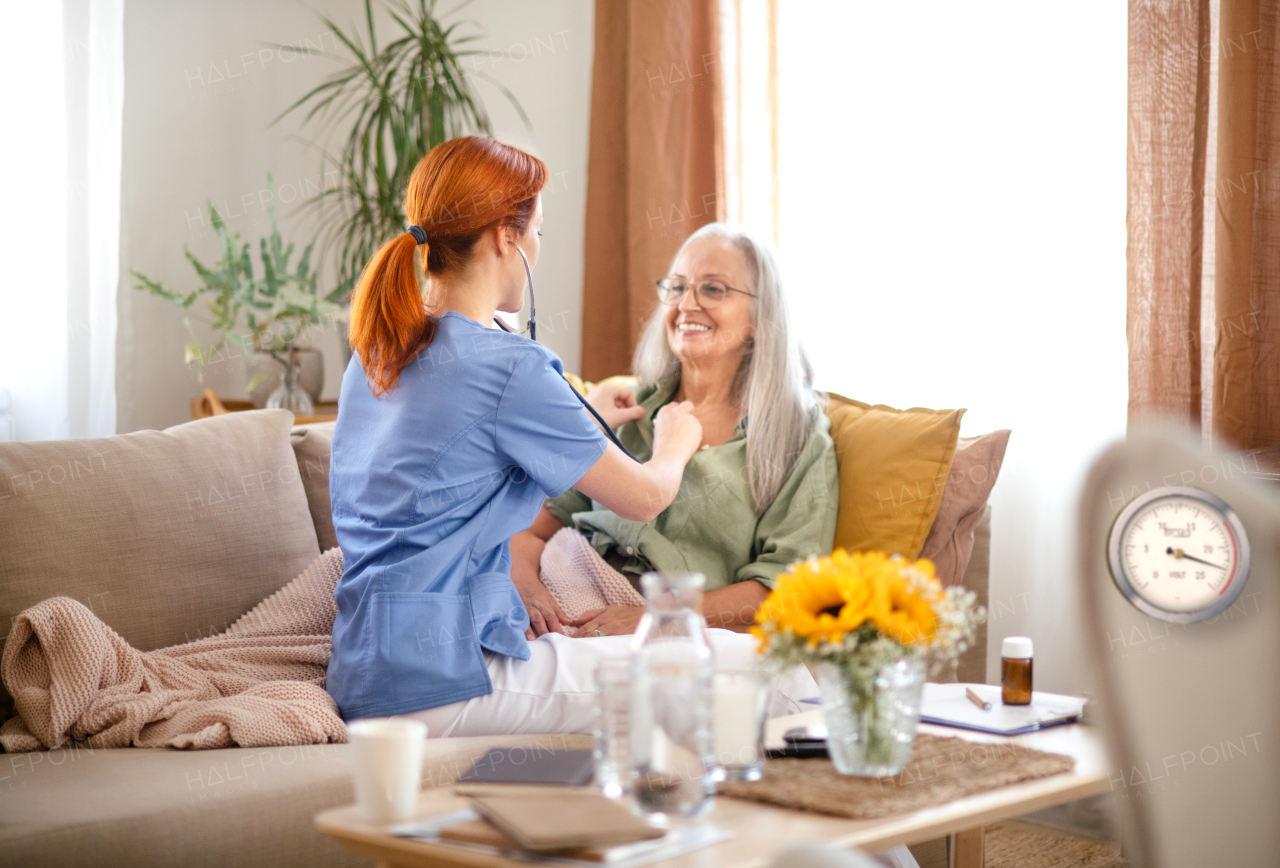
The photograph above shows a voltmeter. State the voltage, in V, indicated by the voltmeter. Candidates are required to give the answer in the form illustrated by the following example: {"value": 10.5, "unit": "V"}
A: {"value": 22.5, "unit": "V"}
